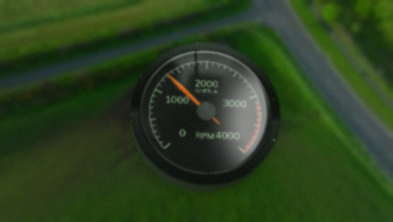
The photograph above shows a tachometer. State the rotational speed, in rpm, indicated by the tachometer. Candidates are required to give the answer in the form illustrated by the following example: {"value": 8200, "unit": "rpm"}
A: {"value": 1300, "unit": "rpm"}
